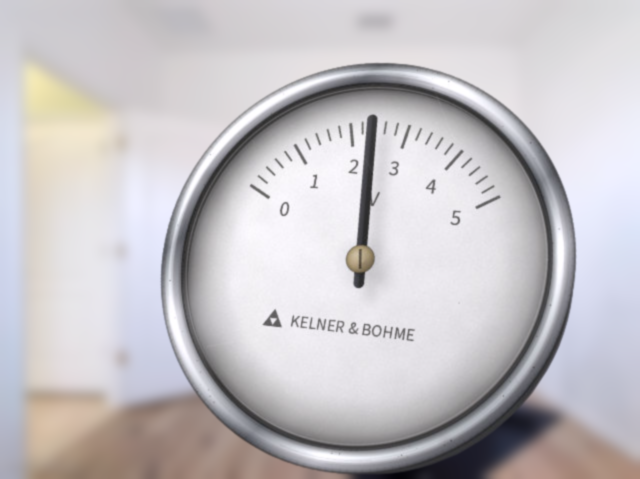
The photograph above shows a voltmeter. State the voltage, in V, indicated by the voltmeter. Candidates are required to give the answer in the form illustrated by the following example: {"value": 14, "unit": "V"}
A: {"value": 2.4, "unit": "V"}
